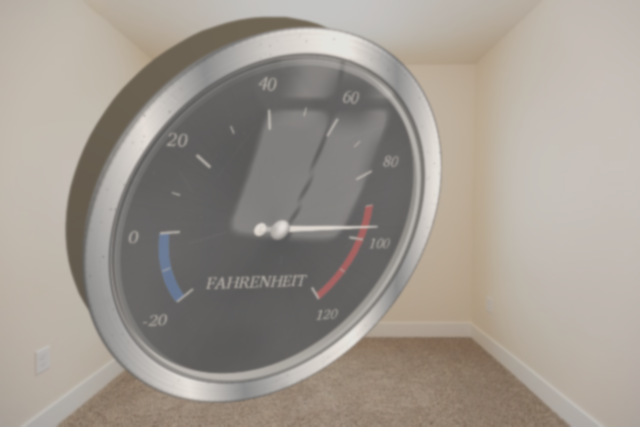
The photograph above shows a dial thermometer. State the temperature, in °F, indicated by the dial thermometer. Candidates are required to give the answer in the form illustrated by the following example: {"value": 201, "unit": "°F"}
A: {"value": 95, "unit": "°F"}
